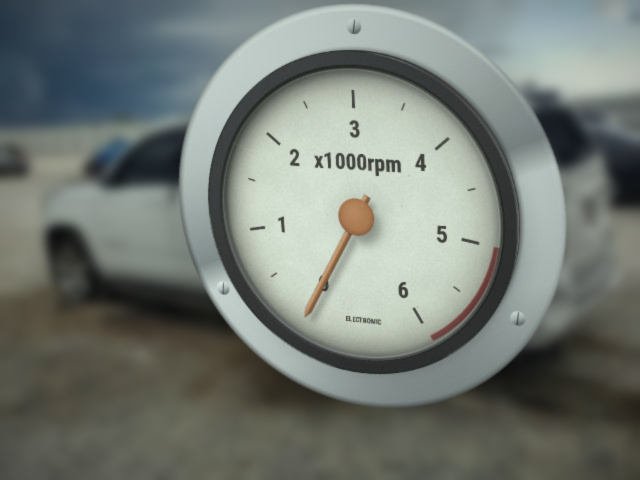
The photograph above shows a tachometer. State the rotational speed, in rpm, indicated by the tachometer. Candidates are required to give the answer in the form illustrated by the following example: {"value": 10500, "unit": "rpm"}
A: {"value": 0, "unit": "rpm"}
